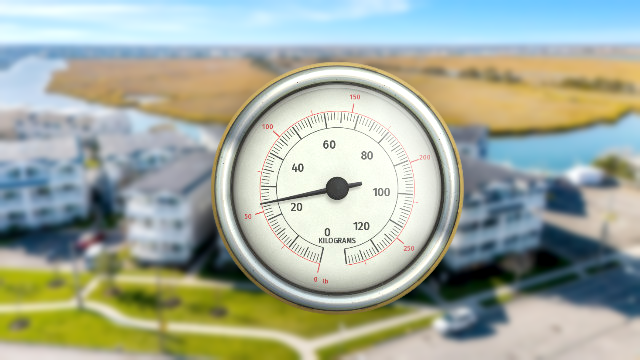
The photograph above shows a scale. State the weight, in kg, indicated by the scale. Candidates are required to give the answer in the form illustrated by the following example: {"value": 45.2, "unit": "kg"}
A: {"value": 25, "unit": "kg"}
